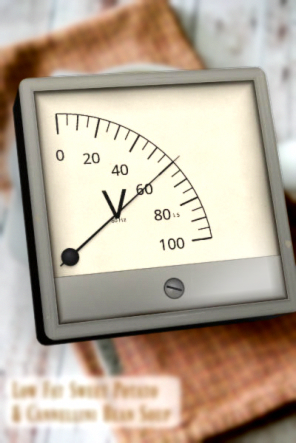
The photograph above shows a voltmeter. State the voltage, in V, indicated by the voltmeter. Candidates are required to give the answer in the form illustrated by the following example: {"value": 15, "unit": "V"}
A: {"value": 60, "unit": "V"}
